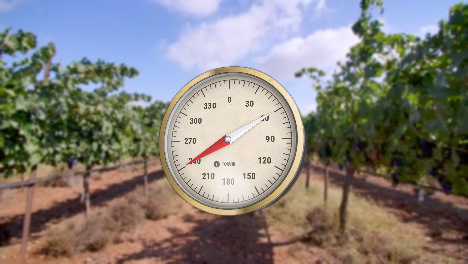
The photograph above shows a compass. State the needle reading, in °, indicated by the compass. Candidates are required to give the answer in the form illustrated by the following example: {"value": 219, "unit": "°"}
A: {"value": 240, "unit": "°"}
